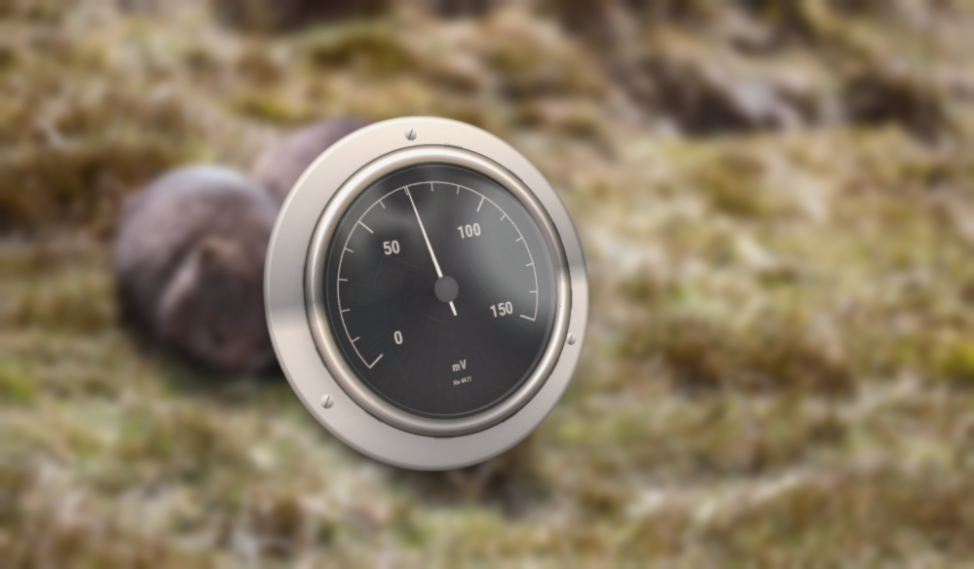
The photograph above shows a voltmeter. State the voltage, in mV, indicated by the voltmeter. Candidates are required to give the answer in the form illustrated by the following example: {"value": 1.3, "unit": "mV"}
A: {"value": 70, "unit": "mV"}
